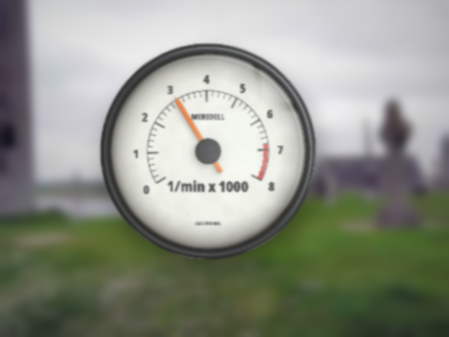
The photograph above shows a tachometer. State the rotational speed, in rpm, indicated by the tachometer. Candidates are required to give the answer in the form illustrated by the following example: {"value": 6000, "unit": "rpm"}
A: {"value": 3000, "unit": "rpm"}
